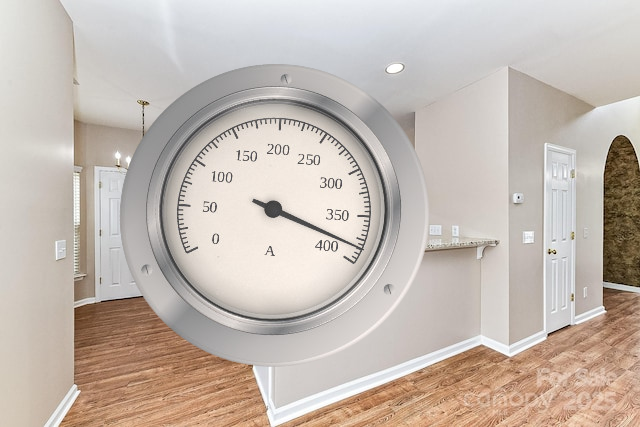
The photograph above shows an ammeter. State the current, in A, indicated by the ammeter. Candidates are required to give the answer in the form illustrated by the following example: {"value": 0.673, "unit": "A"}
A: {"value": 385, "unit": "A"}
